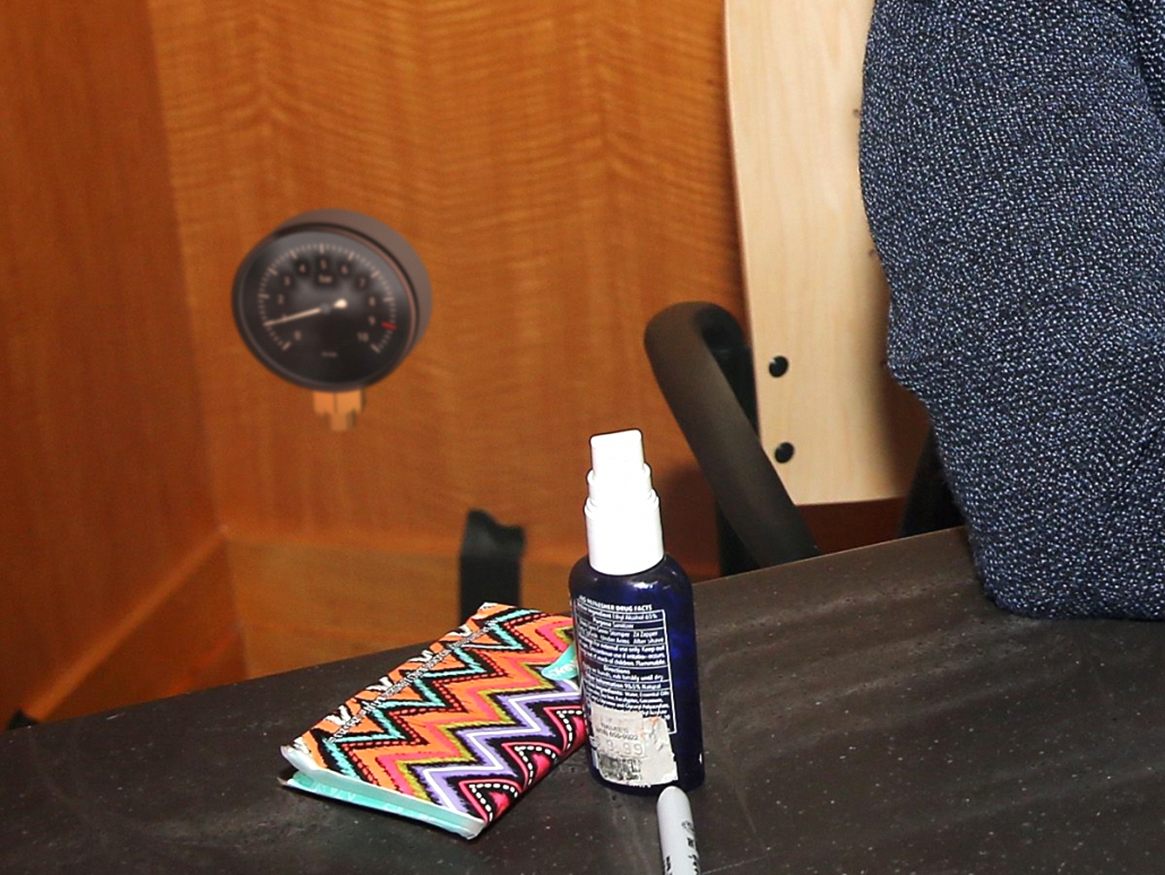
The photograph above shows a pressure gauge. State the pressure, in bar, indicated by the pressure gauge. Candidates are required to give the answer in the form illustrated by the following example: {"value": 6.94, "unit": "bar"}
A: {"value": 1, "unit": "bar"}
